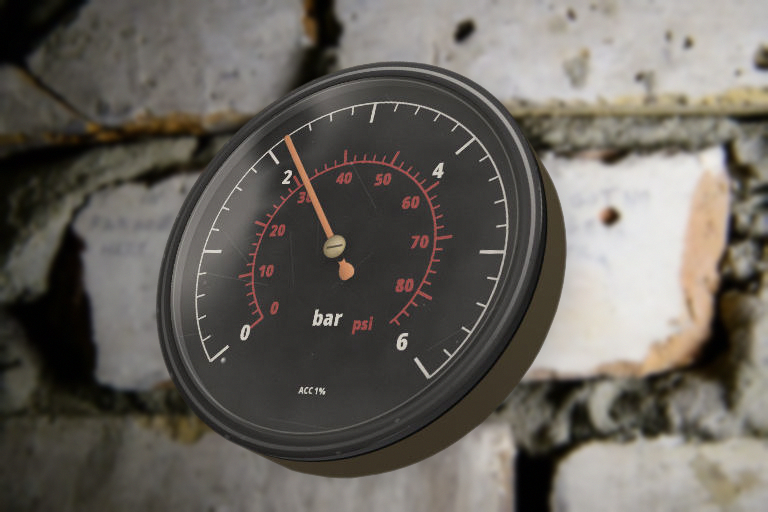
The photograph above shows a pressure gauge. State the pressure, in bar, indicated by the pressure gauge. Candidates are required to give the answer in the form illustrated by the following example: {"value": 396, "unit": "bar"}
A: {"value": 2.2, "unit": "bar"}
